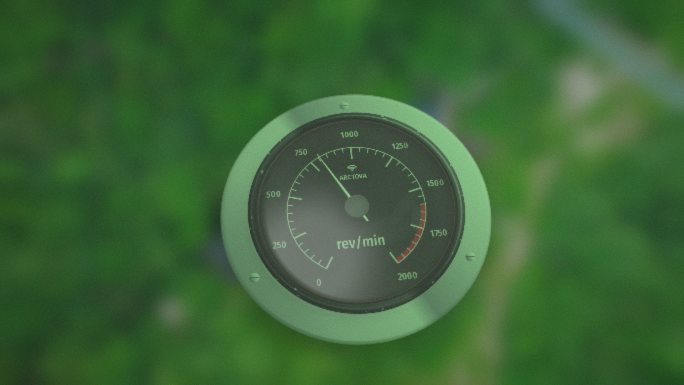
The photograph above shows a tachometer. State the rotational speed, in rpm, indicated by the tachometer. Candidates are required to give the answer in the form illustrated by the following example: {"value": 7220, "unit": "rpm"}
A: {"value": 800, "unit": "rpm"}
